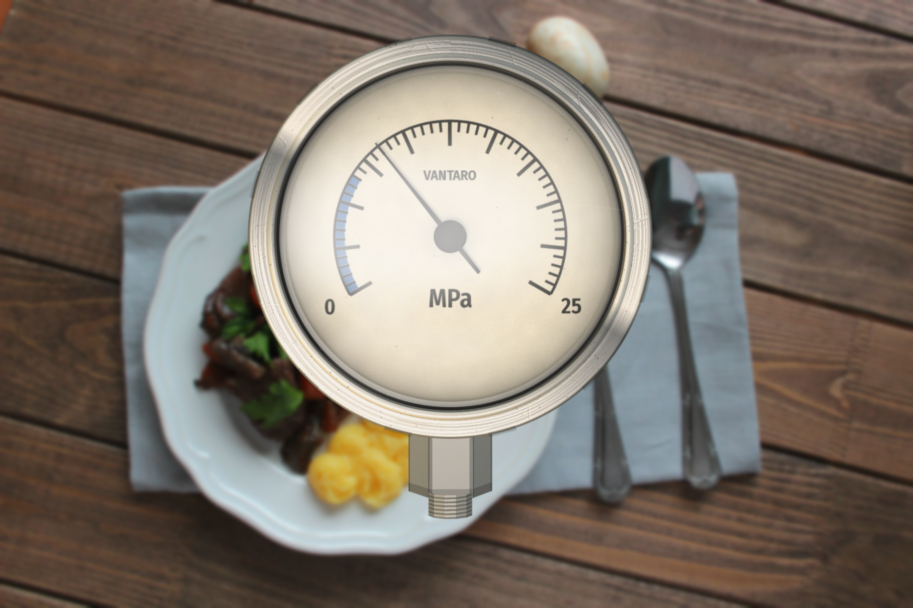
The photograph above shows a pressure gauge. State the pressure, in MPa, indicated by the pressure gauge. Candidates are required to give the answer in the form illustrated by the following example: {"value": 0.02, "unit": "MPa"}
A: {"value": 8.5, "unit": "MPa"}
